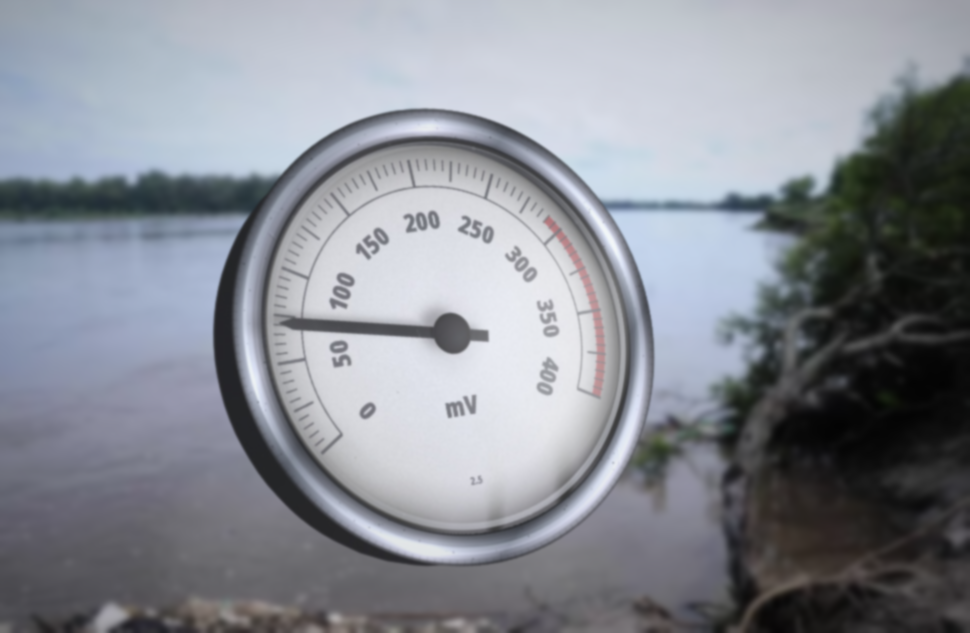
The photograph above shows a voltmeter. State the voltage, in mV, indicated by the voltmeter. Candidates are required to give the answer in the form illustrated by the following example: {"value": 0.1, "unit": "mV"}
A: {"value": 70, "unit": "mV"}
